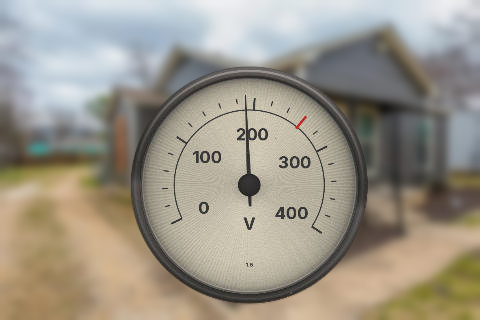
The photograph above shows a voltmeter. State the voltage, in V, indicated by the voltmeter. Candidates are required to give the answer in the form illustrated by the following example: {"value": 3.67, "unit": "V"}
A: {"value": 190, "unit": "V"}
